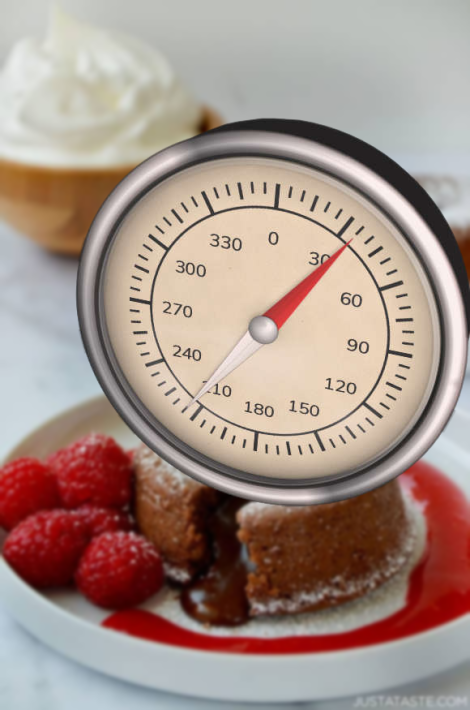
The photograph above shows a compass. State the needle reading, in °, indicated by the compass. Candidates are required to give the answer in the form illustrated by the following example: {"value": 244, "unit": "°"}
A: {"value": 35, "unit": "°"}
